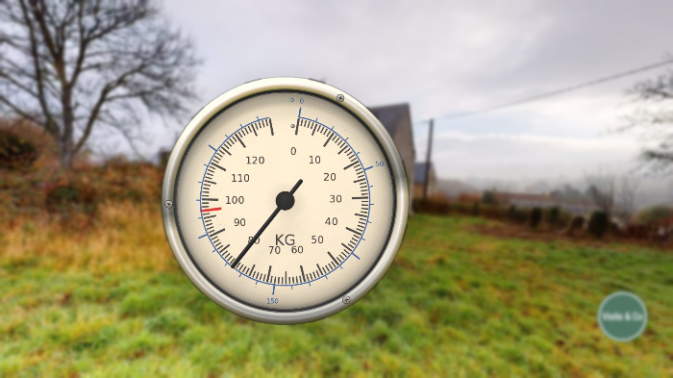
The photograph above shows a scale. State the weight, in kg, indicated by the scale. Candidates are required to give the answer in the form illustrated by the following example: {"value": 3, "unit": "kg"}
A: {"value": 80, "unit": "kg"}
